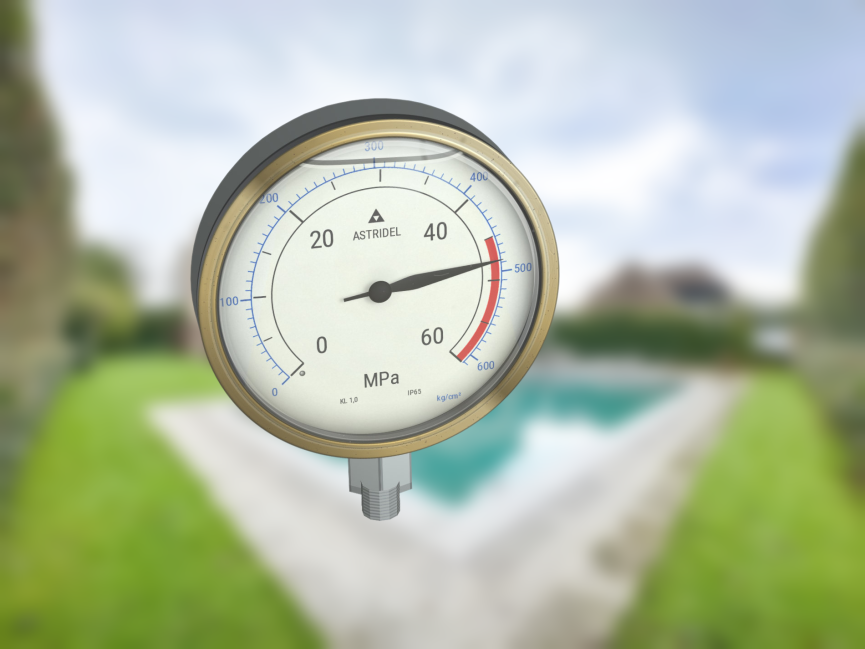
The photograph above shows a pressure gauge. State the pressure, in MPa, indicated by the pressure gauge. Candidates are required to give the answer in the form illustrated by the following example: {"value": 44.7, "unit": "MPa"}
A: {"value": 47.5, "unit": "MPa"}
